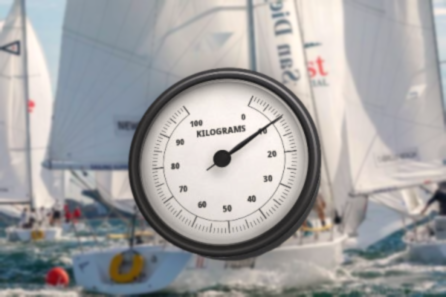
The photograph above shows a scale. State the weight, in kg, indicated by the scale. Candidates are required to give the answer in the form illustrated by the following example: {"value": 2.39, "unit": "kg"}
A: {"value": 10, "unit": "kg"}
